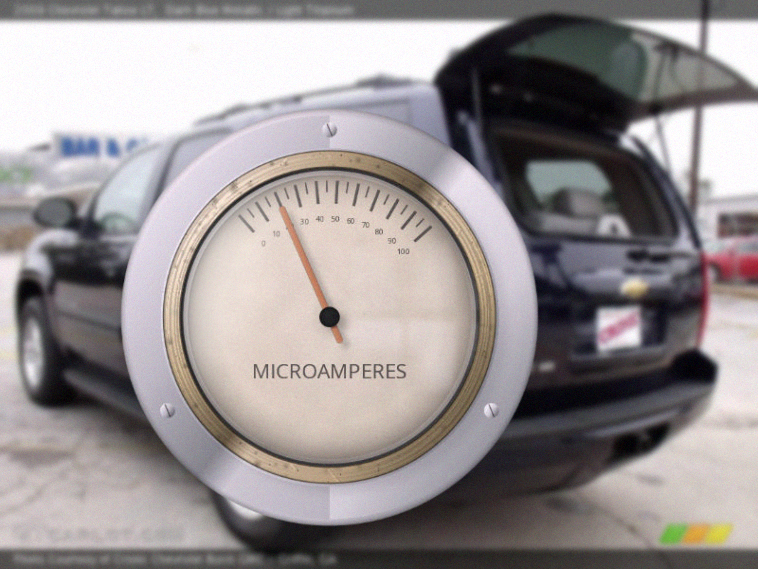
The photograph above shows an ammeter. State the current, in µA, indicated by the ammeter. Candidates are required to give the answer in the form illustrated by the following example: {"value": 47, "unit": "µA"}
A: {"value": 20, "unit": "µA"}
